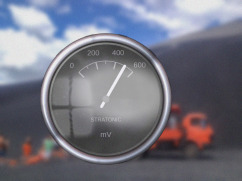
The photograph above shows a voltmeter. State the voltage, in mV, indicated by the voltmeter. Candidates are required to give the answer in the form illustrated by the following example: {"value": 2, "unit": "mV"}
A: {"value": 500, "unit": "mV"}
